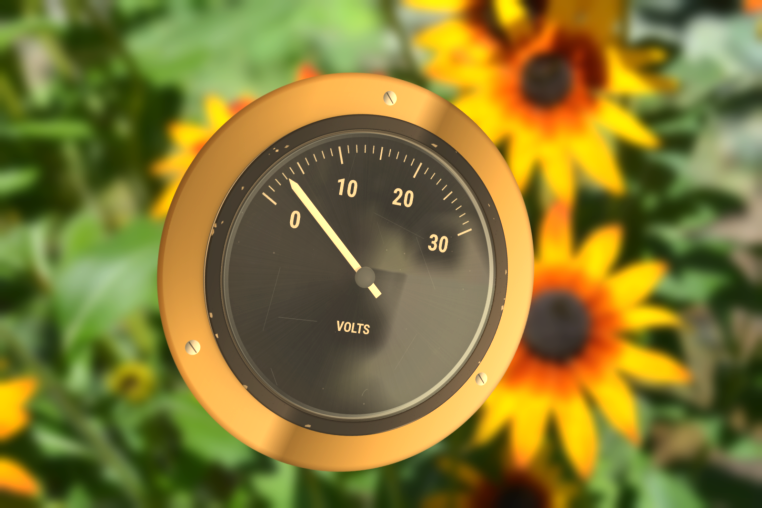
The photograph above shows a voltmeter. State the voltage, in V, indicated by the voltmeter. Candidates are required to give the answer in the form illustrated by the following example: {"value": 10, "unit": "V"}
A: {"value": 3, "unit": "V"}
